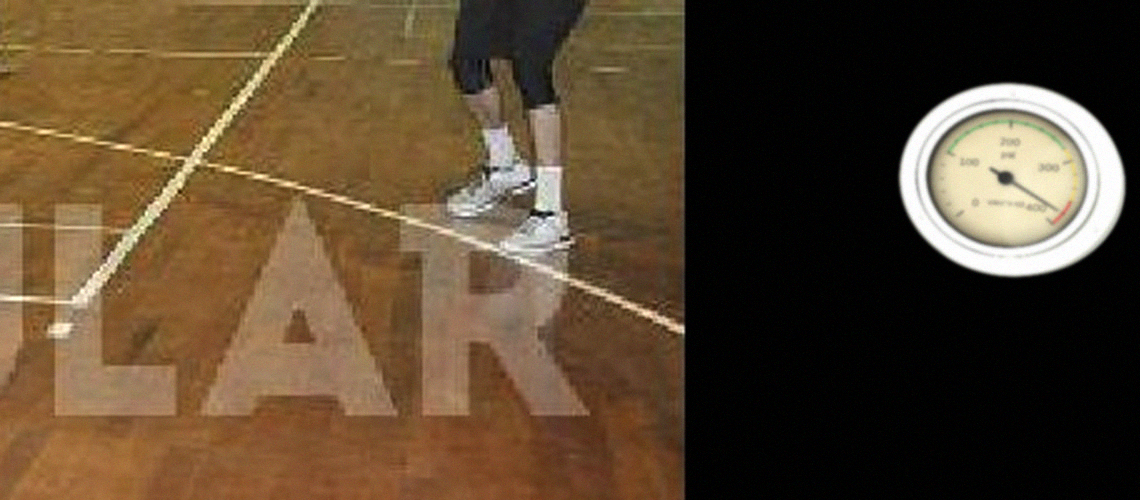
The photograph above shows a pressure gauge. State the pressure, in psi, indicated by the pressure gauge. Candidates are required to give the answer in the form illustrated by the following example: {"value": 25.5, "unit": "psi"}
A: {"value": 380, "unit": "psi"}
